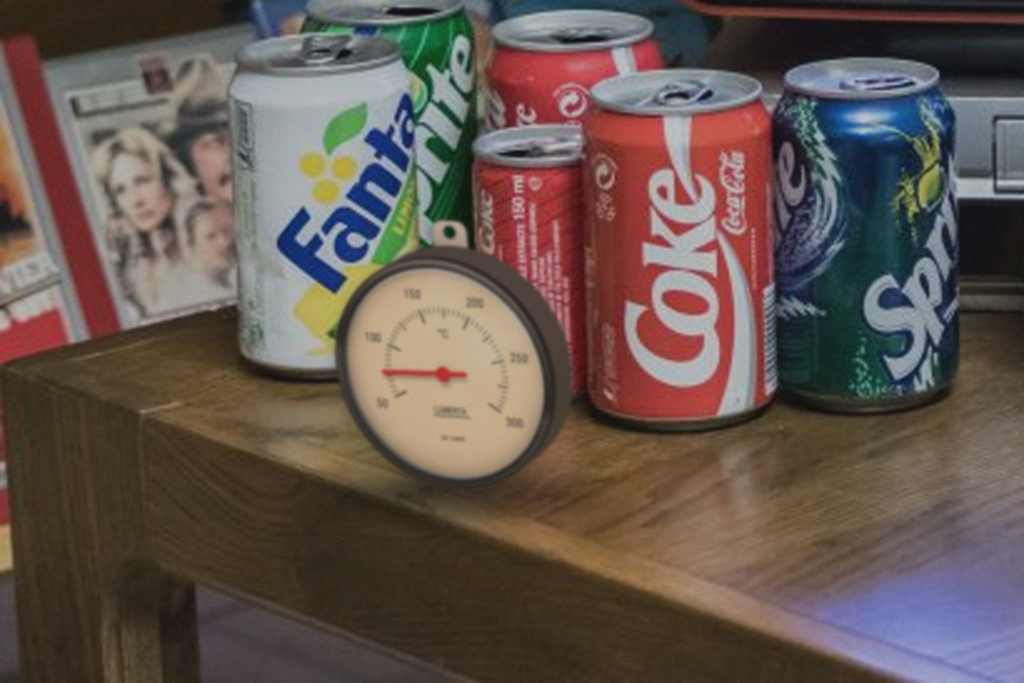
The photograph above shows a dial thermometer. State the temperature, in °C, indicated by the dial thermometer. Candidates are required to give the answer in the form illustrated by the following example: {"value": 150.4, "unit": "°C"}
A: {"value": 75, "unit": "°C"}
